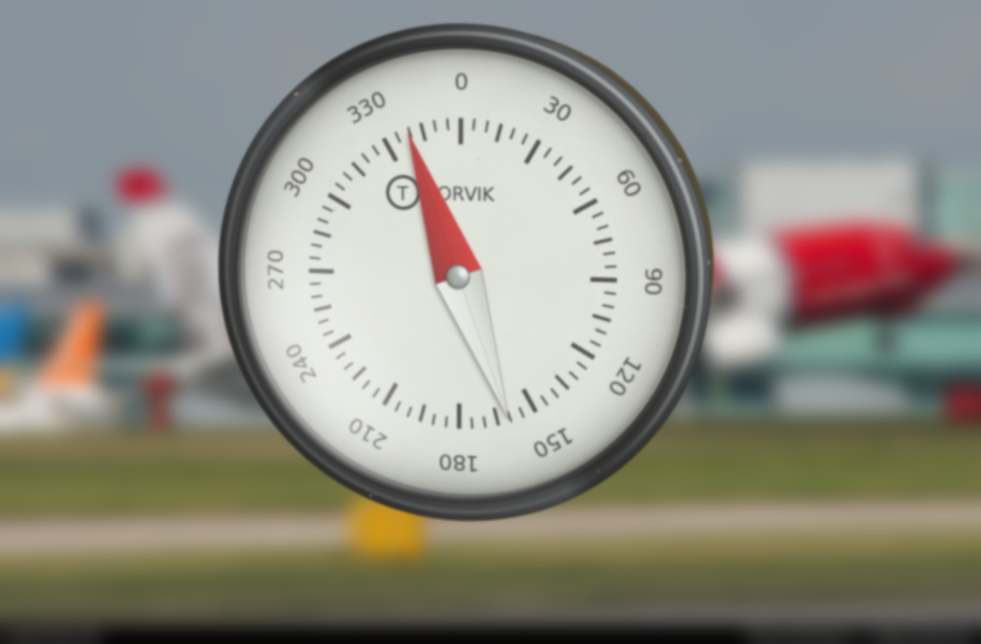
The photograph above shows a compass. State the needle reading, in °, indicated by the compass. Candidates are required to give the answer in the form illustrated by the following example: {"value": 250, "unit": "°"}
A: {"value": 340, "unit": "°"}
